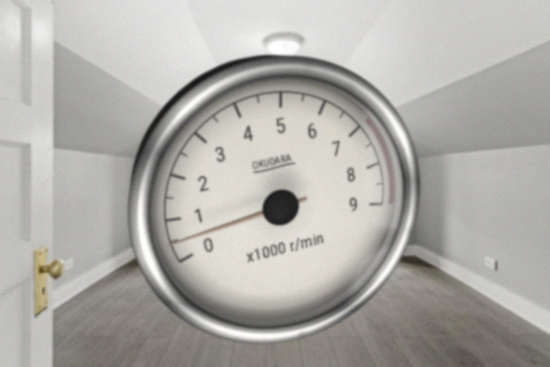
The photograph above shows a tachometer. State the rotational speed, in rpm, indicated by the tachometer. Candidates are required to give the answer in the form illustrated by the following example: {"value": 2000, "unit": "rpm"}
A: {"value": 500, "unit": "rpm"}
